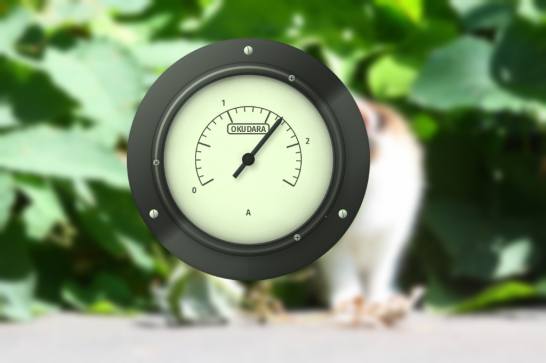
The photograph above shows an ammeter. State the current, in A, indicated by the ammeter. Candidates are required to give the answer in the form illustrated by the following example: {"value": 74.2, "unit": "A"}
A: {"value": 1.65, "unit": "A"}
